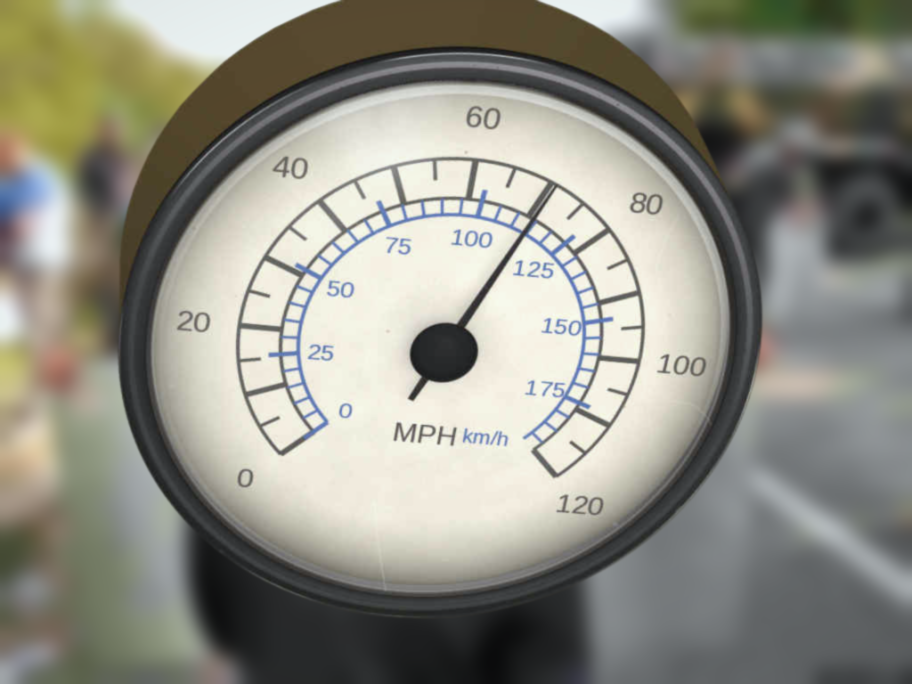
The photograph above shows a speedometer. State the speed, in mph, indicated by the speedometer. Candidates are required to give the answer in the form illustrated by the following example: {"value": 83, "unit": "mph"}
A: {"value": 70, "unit": "mph"}
